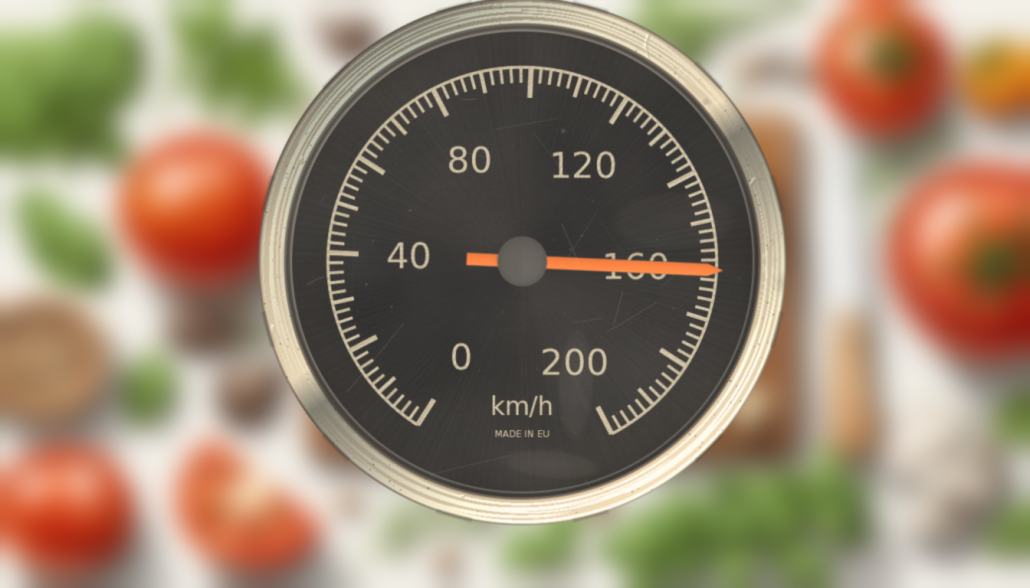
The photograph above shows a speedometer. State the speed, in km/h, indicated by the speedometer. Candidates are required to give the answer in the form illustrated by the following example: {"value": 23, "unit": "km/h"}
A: {"value": 160, "unit": "km/h"}
